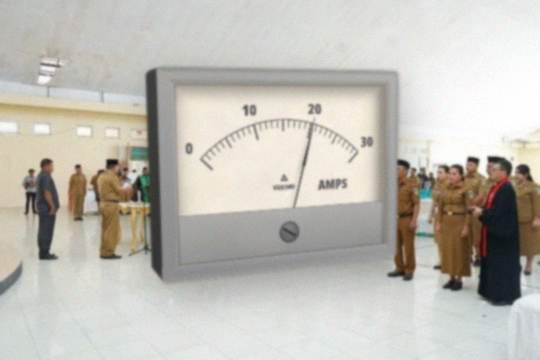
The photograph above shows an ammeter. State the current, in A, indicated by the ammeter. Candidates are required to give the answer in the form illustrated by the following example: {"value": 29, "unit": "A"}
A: {"value": 20, "unit": "A"}
